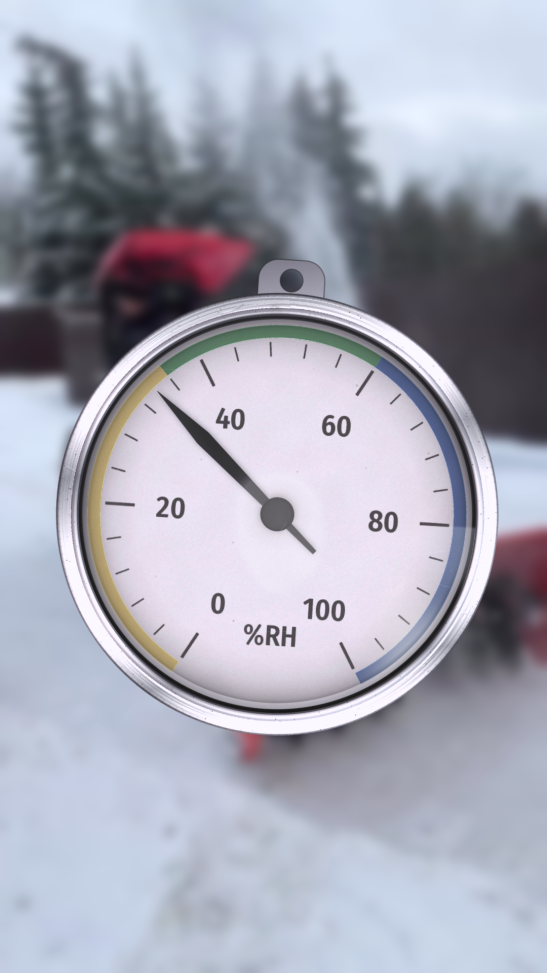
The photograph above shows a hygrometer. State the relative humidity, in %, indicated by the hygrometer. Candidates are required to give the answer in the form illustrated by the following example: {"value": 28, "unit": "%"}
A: {"value": 34, "unit": "%"}
